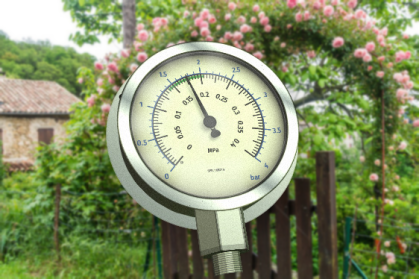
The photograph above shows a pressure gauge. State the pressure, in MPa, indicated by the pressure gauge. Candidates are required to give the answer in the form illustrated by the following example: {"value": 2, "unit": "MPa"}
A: {"value": 0.175, "unit": "MPa"}
